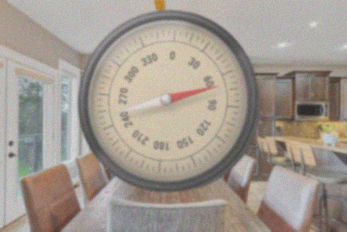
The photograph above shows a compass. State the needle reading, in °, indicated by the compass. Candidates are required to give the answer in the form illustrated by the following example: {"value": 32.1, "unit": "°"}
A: {"value": 70, "unit": "°"}
